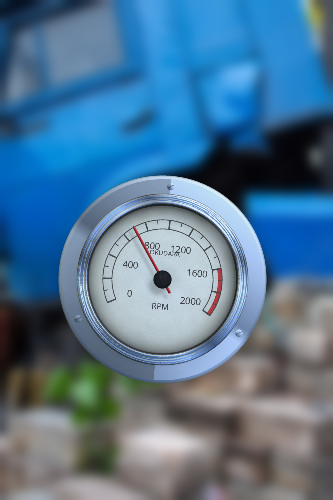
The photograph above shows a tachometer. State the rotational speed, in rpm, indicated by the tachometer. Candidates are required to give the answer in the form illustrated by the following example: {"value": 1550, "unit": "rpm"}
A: {"value": 700, "unit": "rpm"}
